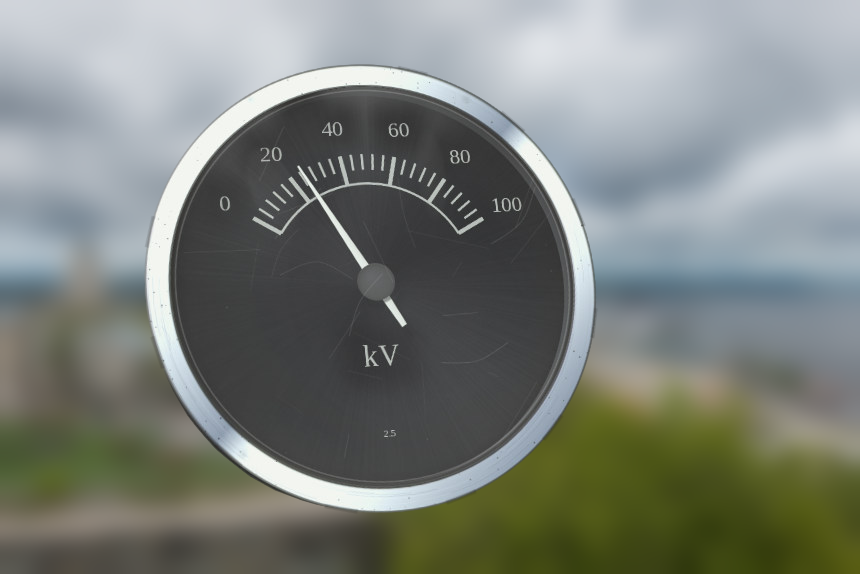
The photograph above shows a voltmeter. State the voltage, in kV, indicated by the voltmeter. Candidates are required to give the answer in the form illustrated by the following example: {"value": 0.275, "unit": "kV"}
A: {"value": 24, "unit": "kV"}
